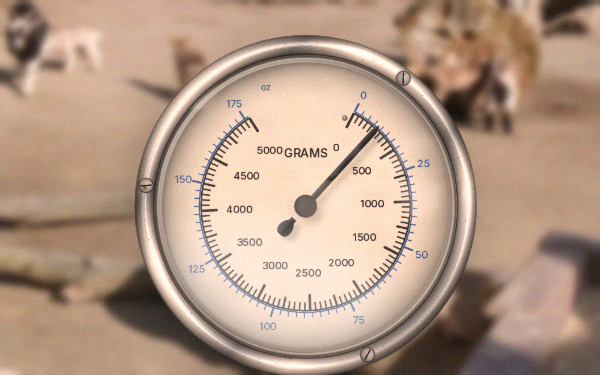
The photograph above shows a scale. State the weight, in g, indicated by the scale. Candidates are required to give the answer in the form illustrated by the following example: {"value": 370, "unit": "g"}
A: {"value": 250, "unit": "g"}
